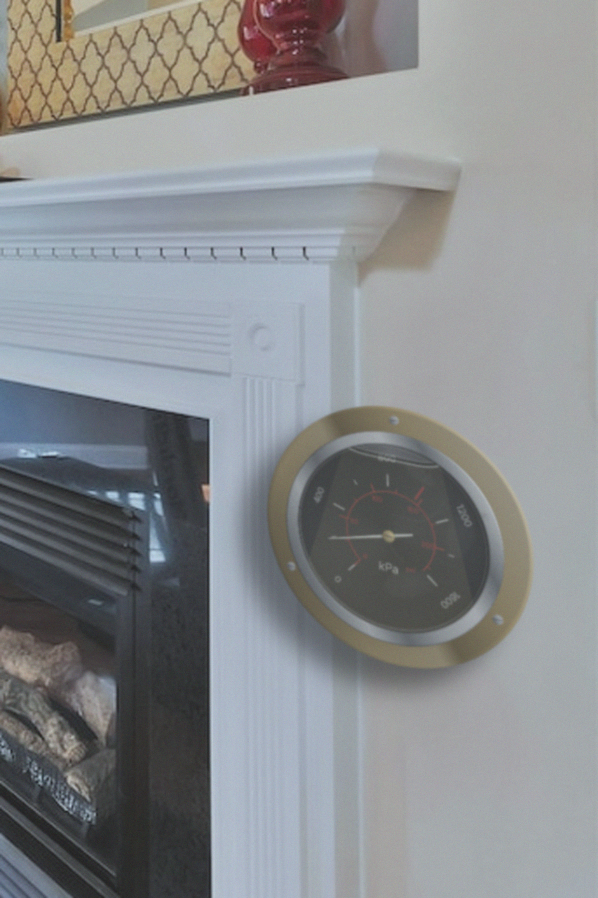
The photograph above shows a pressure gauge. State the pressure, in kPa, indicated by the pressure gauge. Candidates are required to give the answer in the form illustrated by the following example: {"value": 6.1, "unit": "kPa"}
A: {"value": 200, "unit": "kPa"}
